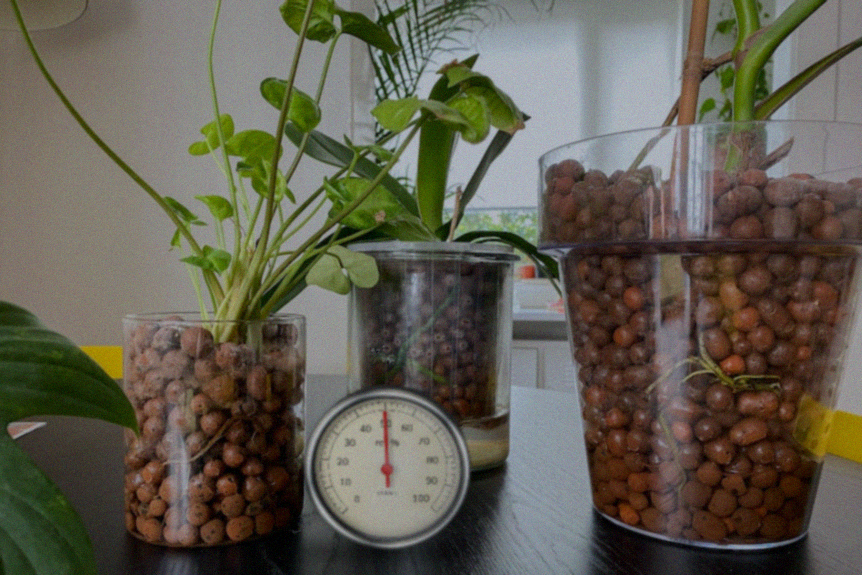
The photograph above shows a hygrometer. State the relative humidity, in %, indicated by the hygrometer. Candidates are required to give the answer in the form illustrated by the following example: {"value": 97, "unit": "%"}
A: {"value": 50, "unit": "%"}
